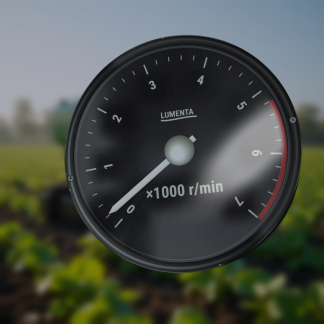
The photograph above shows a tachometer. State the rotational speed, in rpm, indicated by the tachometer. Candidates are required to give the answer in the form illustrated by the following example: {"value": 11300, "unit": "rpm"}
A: {"value": 200, "unit": "rpm"}
